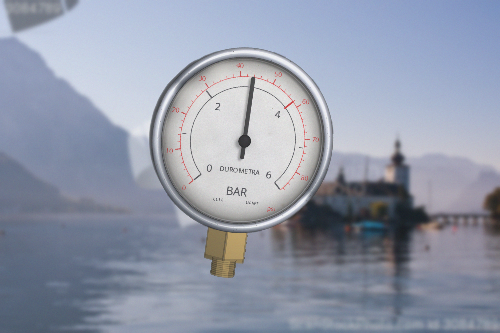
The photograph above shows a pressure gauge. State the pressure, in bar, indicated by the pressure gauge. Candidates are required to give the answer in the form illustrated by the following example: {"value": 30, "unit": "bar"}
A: {"value": 3, "unit": "bar"}
